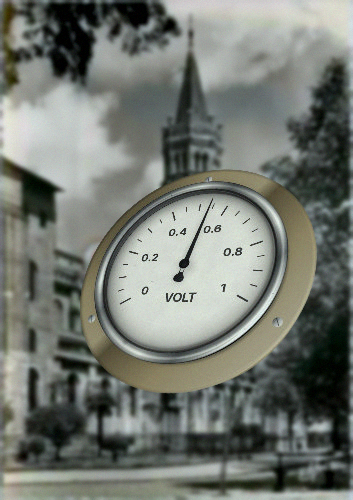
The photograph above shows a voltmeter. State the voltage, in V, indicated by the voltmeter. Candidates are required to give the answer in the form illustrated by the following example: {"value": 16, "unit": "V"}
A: {"value": 0.55, "unit": "V"}
